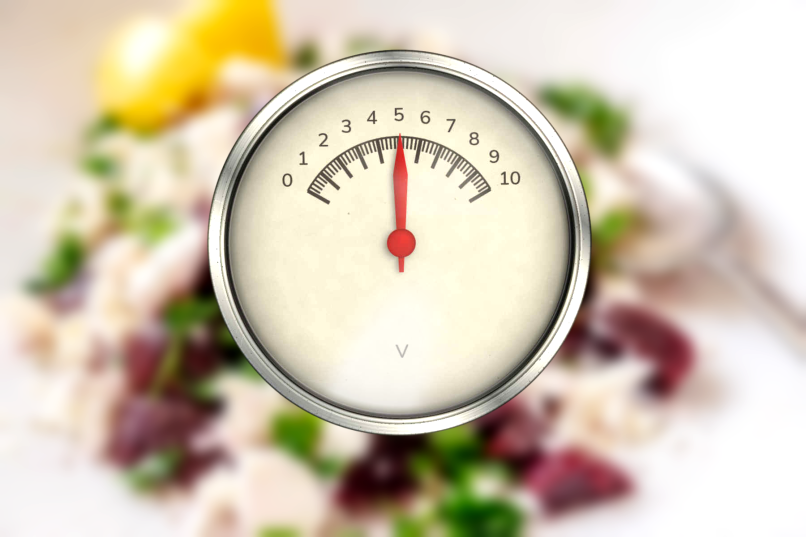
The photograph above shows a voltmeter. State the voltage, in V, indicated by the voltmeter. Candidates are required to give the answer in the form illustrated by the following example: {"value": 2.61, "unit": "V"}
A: {"value": 5, "unit": "V"}
